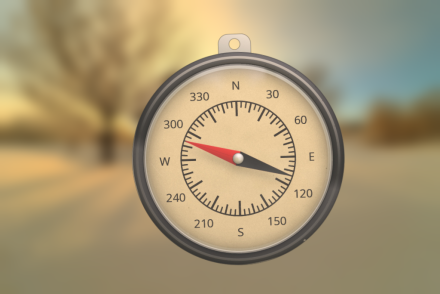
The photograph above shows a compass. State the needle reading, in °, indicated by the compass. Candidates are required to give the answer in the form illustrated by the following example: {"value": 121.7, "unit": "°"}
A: {"value": 290, "unit": "°"}
